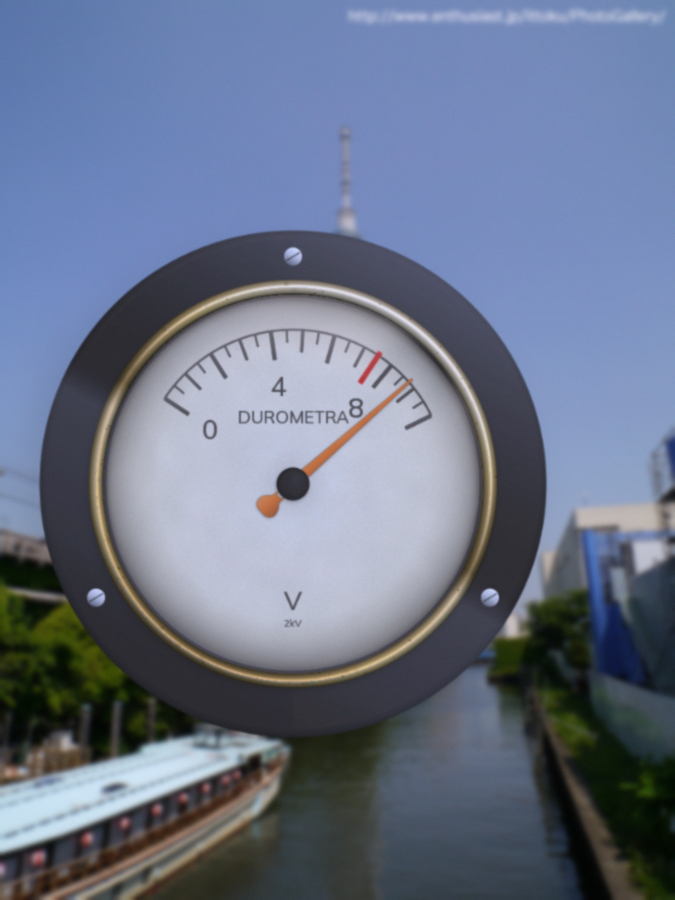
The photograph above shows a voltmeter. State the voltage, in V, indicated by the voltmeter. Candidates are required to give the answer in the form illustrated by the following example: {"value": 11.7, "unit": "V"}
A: {"value": 8.75, "unit": "V"}
